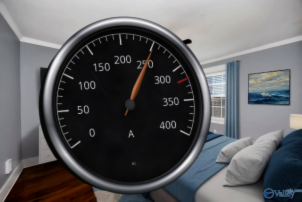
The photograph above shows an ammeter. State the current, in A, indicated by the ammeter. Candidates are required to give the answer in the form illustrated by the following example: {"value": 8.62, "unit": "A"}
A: {"value": 250, "unit": "A"}
